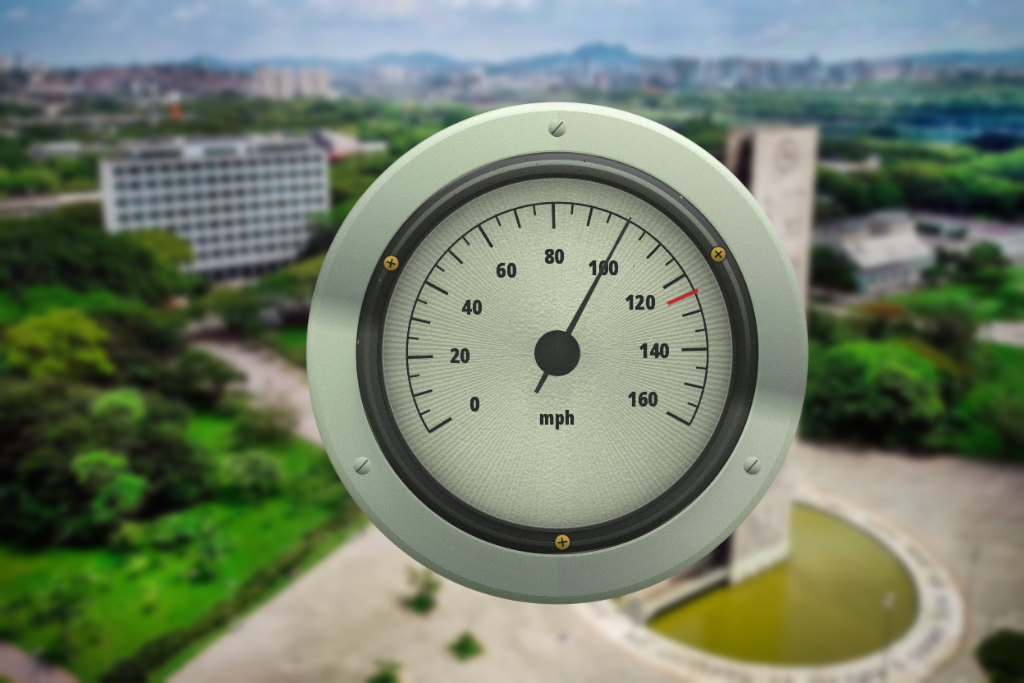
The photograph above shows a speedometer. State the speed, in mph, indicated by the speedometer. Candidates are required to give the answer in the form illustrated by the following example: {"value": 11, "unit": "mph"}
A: {"value": 100, "unit": "mph"}
